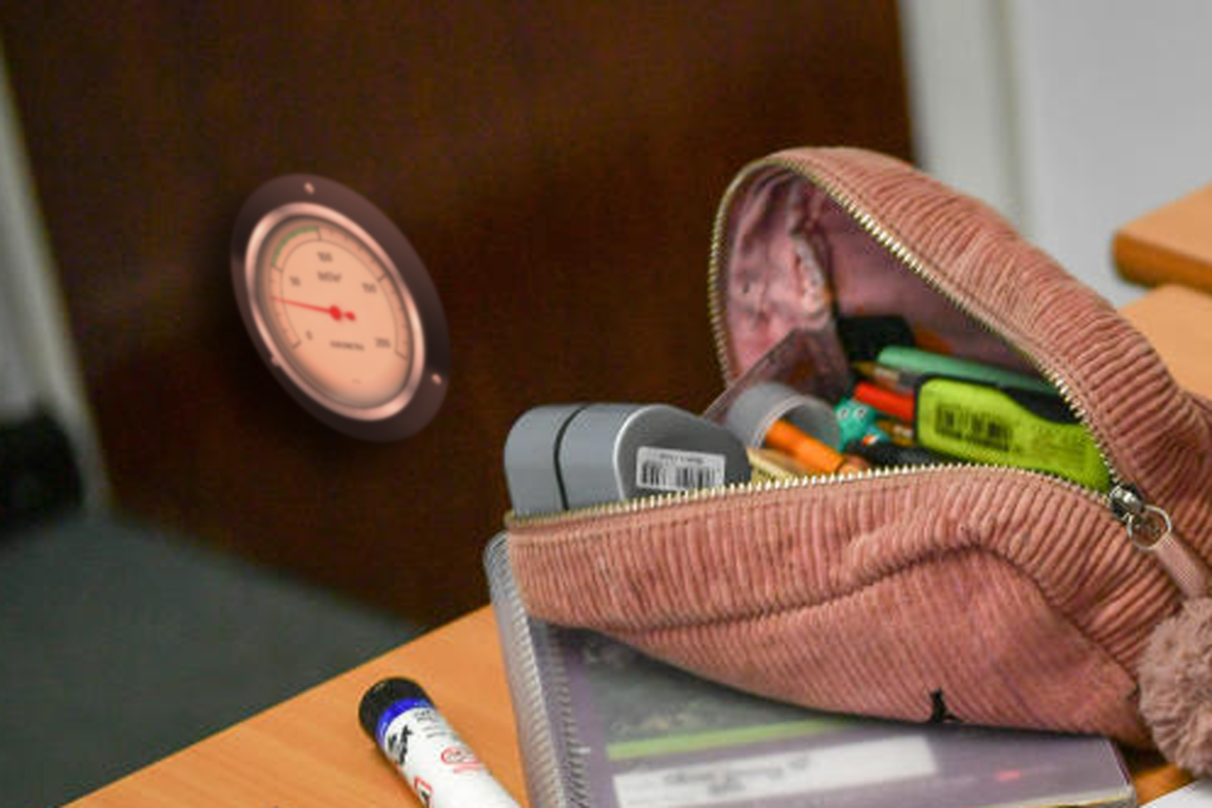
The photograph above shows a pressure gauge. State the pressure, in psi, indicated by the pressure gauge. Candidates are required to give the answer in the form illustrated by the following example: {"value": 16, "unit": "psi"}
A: {"value": 30, "unit": "psi"}
